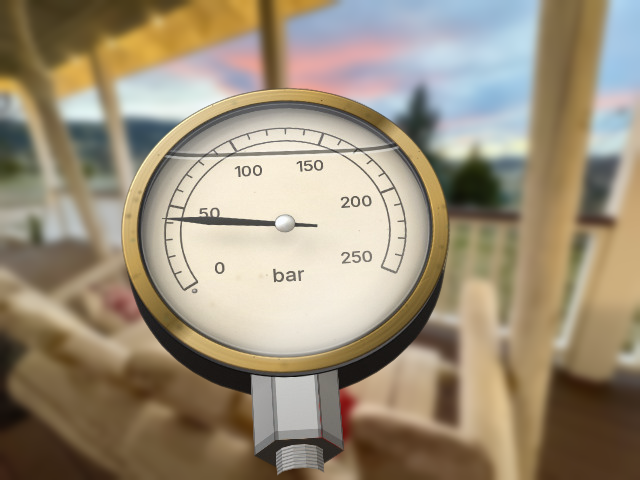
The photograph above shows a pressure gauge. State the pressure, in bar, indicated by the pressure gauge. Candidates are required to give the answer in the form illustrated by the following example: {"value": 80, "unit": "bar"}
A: {"value": 40, "unit": "bar"}
